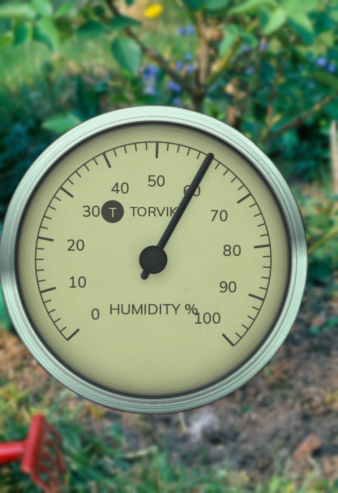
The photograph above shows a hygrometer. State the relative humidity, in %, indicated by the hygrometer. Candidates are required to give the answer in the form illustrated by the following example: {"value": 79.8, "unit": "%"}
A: {"value": 60, "unit": "%"}
